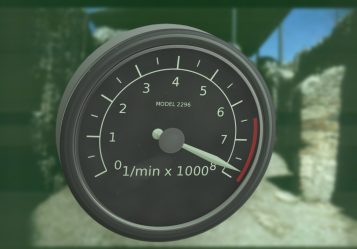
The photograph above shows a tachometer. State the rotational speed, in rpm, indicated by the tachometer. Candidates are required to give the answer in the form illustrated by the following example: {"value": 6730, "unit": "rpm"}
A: {"value": 7750, "unit": "rpm"}
